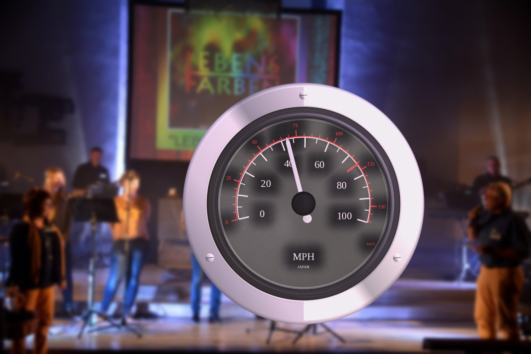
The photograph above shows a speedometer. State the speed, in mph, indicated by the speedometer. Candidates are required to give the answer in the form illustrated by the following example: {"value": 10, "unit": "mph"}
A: {"value": 42.5, "unit": "mph"}
